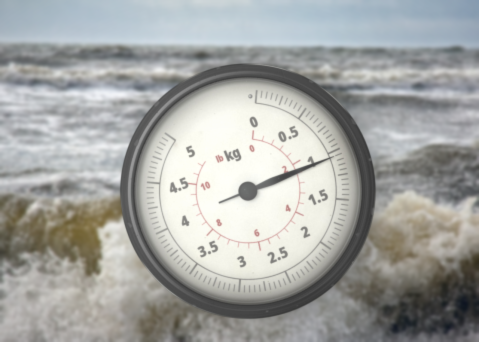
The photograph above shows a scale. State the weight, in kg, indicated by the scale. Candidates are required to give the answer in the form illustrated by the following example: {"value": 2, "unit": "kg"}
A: {"value": 1.05, "unit": "kg"}
